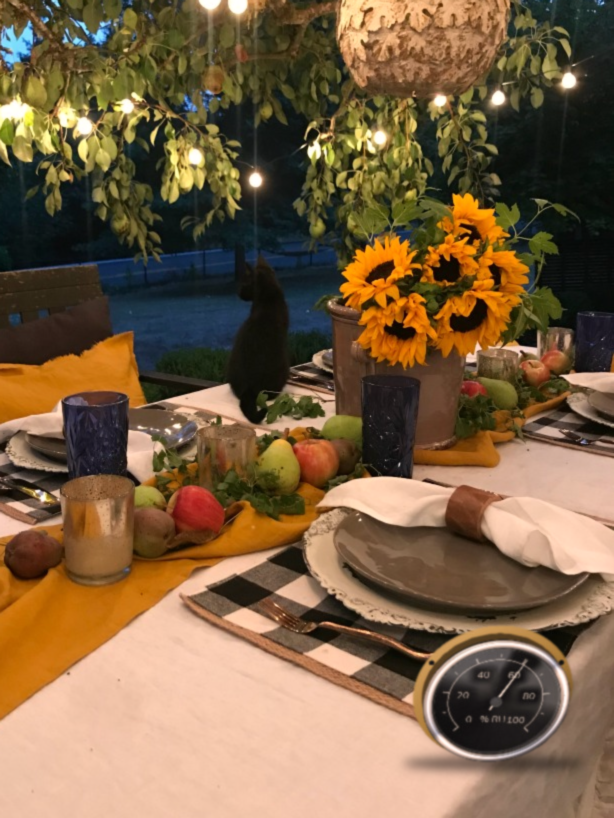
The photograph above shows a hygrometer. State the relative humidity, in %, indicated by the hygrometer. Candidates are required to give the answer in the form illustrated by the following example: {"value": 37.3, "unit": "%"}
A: {"value": 60, "unit": "%"}
